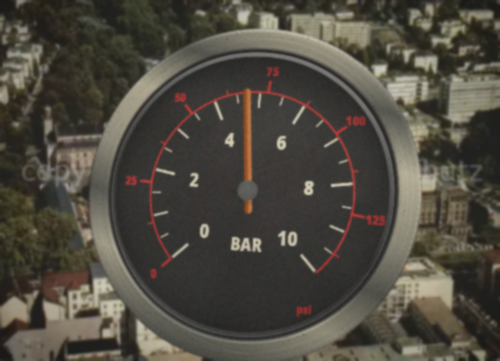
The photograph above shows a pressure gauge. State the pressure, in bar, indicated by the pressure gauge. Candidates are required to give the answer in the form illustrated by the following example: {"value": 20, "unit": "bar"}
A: {"value": 4.75, "unit": "bar"}
